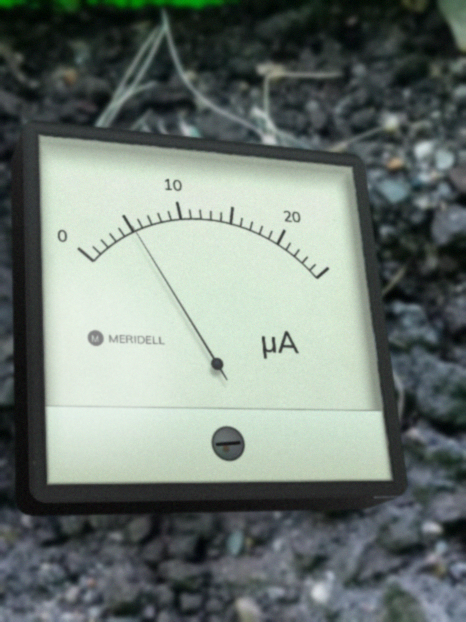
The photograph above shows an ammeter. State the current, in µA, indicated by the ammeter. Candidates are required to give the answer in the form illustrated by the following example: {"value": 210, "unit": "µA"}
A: {"value": 5, "unit": "µA"}
